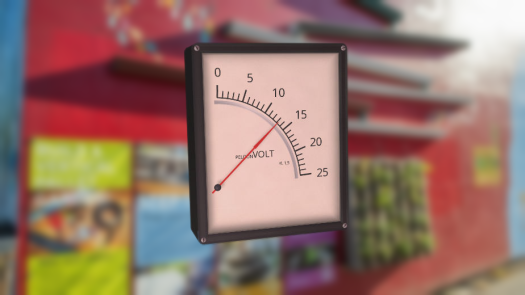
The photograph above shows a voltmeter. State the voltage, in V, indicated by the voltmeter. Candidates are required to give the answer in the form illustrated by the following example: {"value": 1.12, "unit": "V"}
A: {"value": 13, "unit": "V"}
